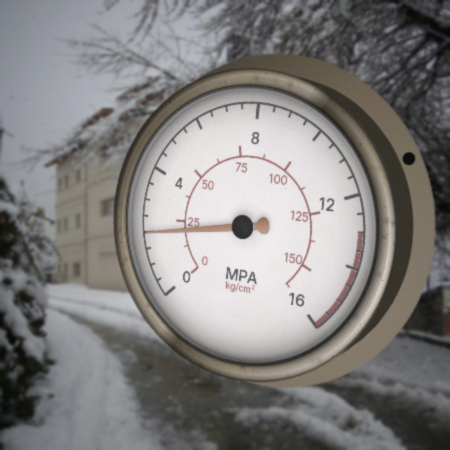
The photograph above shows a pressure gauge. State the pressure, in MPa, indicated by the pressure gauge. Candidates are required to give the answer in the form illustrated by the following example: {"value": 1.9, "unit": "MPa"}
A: {"value": 2, "unit": "MPa"}
